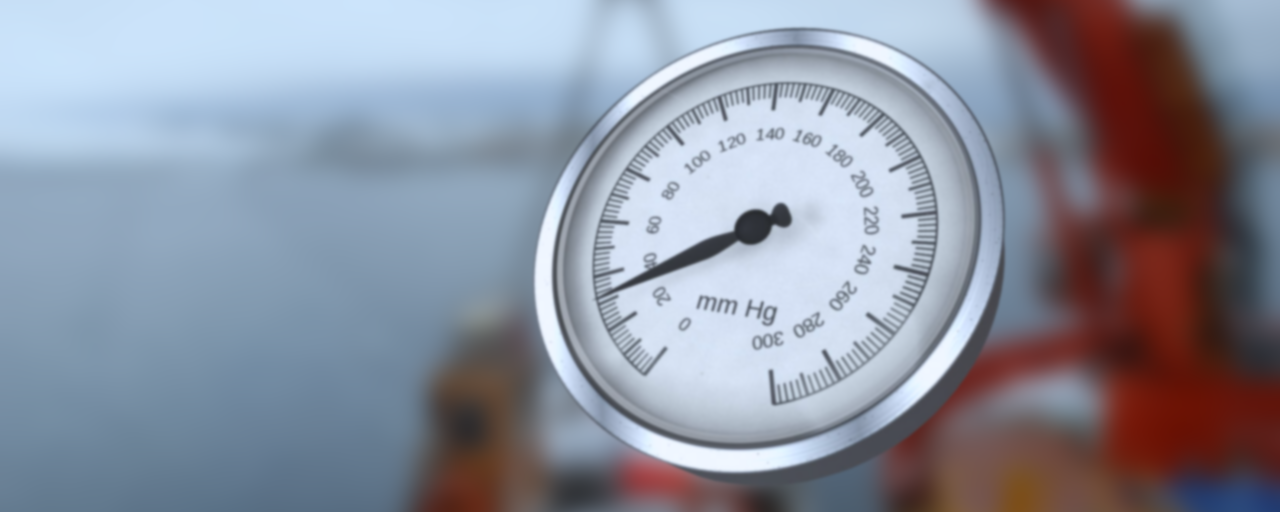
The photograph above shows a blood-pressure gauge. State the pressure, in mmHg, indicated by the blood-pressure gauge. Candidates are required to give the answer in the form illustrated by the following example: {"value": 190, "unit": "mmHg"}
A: {"value": 30, "unit": "mmHg"}
